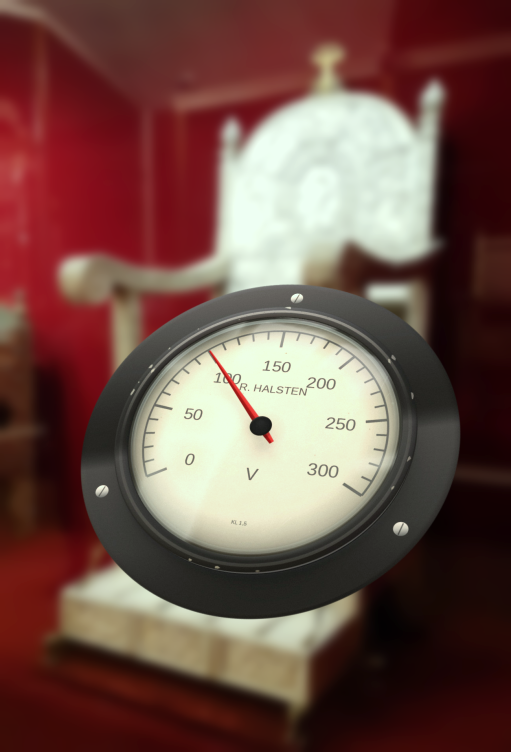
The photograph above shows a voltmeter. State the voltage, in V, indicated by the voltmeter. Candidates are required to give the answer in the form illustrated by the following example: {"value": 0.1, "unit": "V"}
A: {"value": 100, "unit": "V"}
